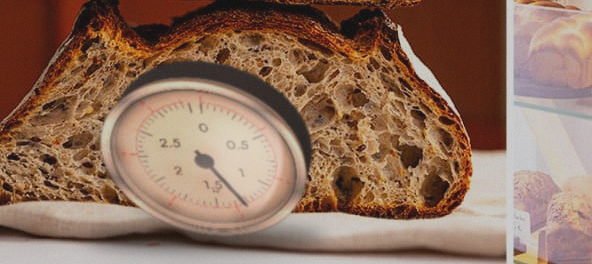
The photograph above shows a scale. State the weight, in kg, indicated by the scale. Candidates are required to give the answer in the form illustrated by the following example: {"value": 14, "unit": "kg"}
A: {"value": 1.25, "unit": "kg"}
